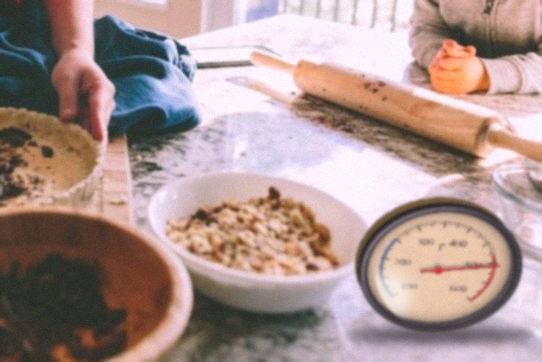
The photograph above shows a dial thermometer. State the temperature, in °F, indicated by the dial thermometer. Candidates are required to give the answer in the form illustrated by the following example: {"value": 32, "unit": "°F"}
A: {"value": 500, "unit": "°F"}
